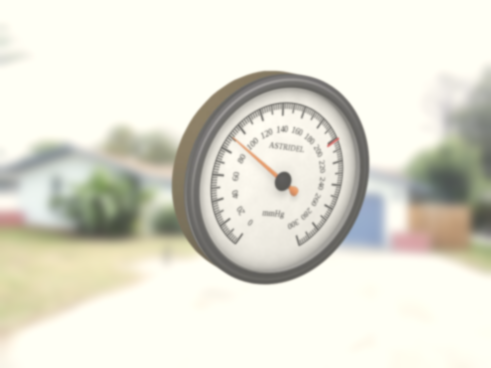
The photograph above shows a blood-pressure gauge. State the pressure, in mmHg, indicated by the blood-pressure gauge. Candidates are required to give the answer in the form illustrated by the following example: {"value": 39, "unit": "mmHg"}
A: {"value": 90, "unit": "mmHg"}
